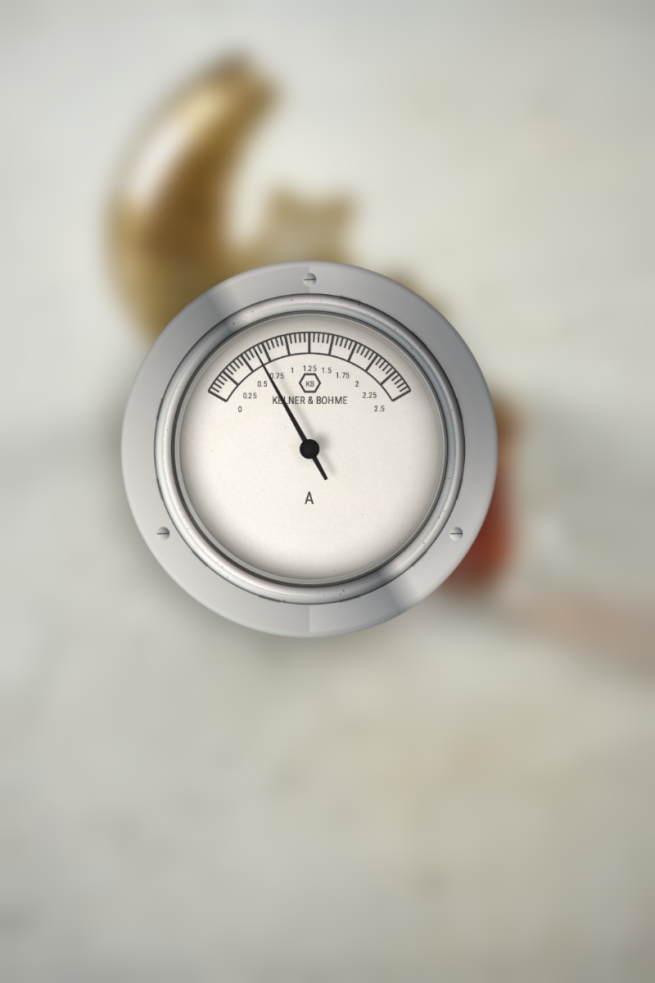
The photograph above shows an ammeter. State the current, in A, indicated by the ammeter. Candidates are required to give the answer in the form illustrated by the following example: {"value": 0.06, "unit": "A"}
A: {"value": 0.65, "unit": "A"}
